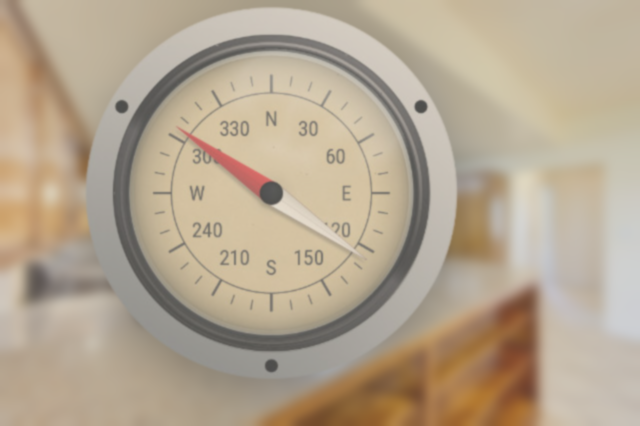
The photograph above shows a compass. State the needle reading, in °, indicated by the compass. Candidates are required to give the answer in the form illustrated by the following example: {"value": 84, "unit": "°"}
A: {"value": 305, "unit": "°"}
